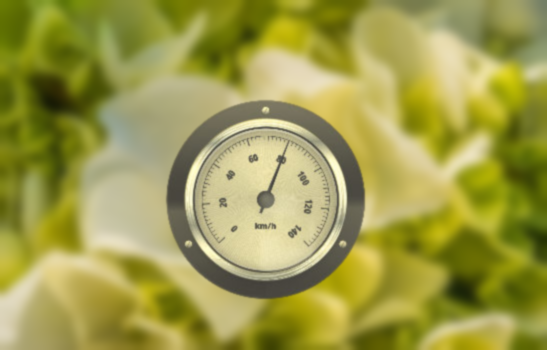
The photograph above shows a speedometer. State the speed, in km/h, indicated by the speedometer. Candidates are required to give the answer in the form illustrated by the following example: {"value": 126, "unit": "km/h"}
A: {"value": 80, "unit": "km/h"}
